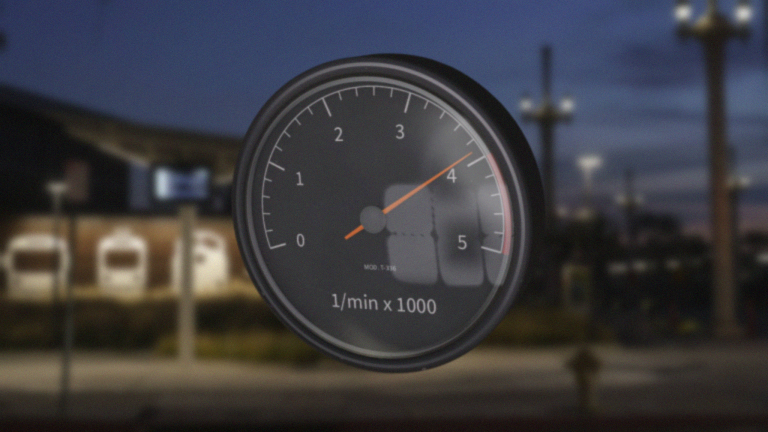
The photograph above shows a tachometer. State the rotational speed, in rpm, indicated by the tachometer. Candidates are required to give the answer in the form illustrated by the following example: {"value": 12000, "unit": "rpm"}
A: {"value": 3900, "unit": "rpm"}
